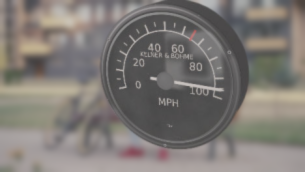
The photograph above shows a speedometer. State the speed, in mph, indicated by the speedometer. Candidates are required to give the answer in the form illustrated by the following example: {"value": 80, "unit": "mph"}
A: {"value": 95, "unit": "mph"}
